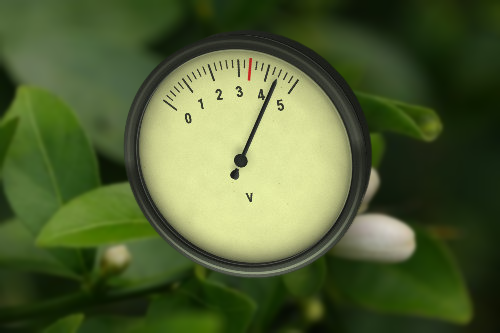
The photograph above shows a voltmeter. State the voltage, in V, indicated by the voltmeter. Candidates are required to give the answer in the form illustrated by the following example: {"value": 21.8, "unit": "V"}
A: {"value": 4.4, "unit": "V"}
